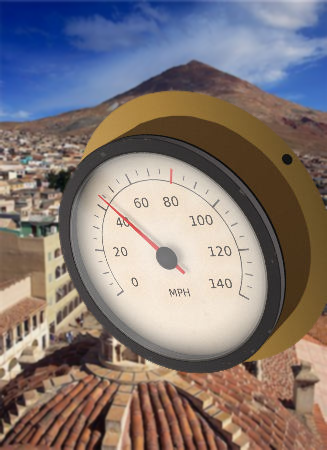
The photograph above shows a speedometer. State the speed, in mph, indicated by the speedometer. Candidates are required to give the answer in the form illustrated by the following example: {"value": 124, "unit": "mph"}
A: {"value": 45, "unit": "mph"}
